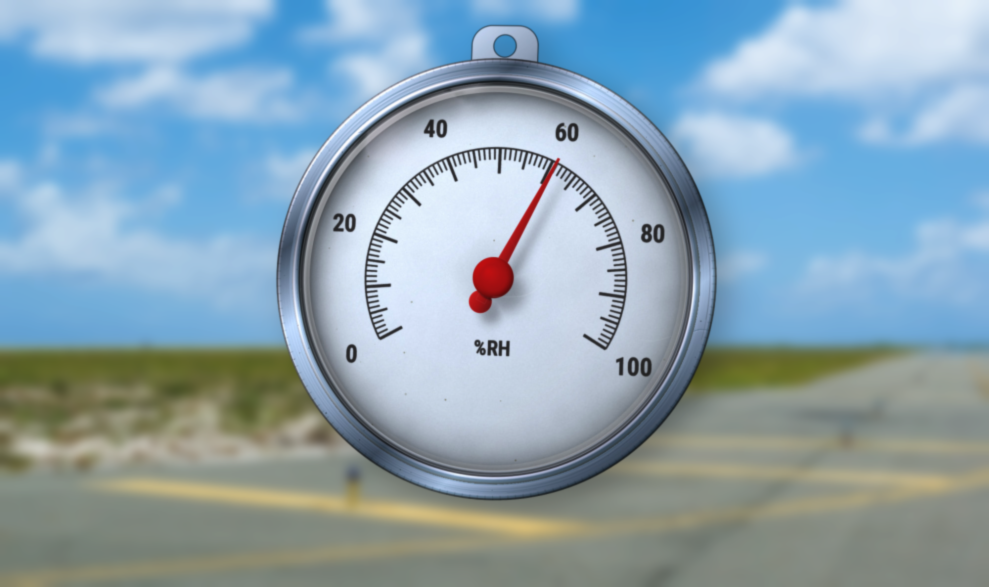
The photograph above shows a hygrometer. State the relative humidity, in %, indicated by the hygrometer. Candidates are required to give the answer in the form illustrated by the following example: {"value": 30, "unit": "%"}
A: {"value": 61, "unit": "%"}
